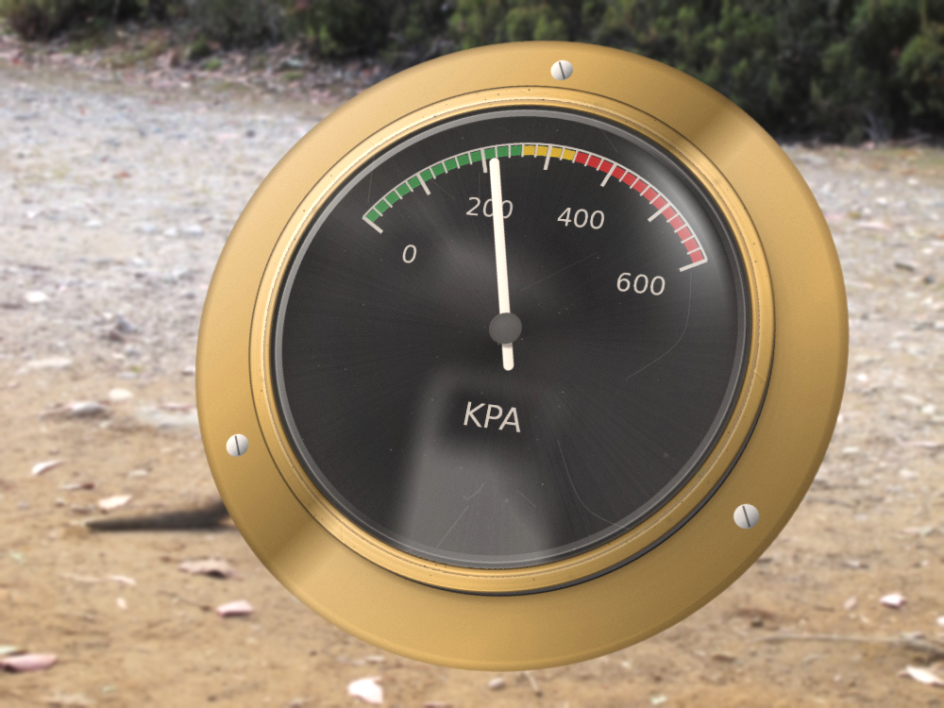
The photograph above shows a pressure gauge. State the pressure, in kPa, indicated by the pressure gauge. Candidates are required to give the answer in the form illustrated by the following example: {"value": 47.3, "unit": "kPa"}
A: {"value": 220, "unit": "kPa"}
